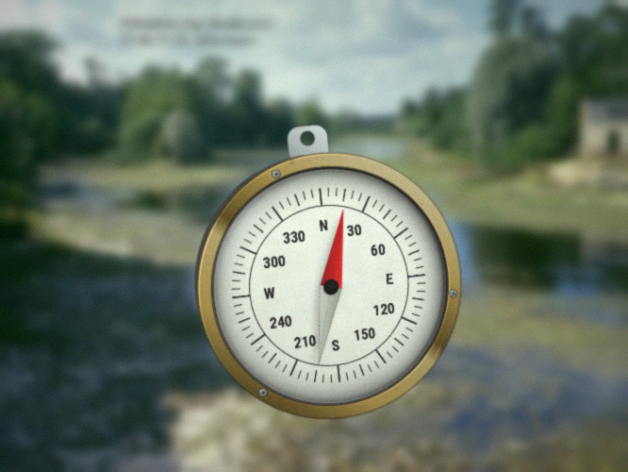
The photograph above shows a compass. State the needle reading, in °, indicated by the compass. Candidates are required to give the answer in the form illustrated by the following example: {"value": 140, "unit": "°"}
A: {"value": 15, "unit": "°"}
